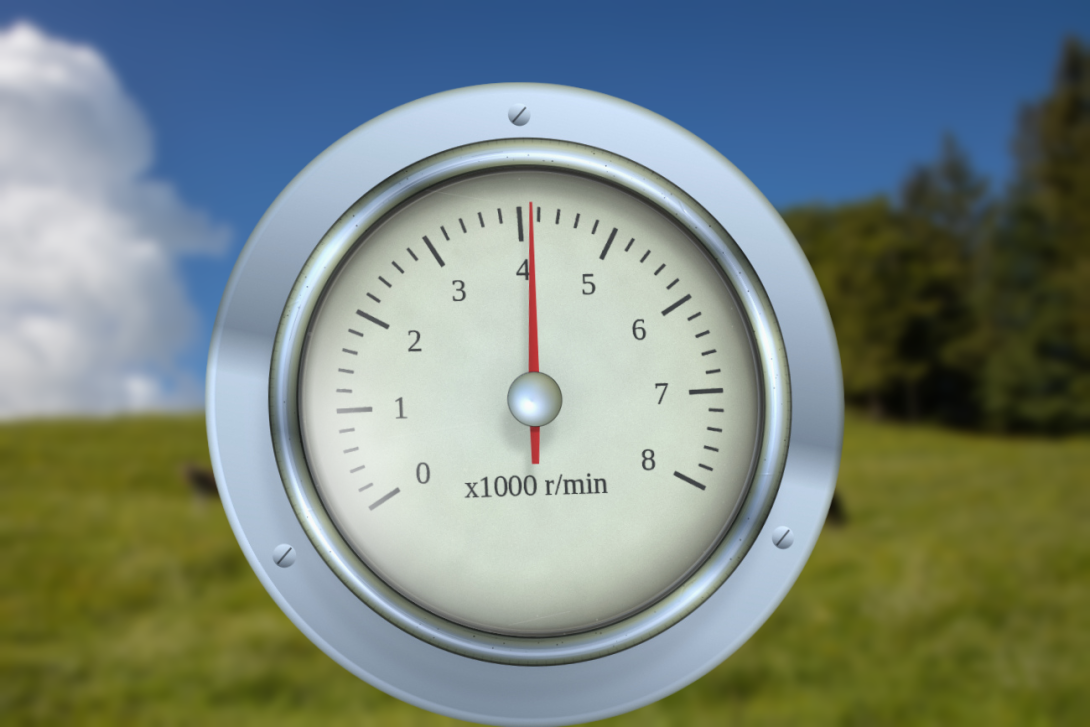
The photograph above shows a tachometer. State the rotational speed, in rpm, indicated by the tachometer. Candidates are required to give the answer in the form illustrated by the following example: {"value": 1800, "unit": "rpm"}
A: {"value": 4100, "unit": "rpm"}
